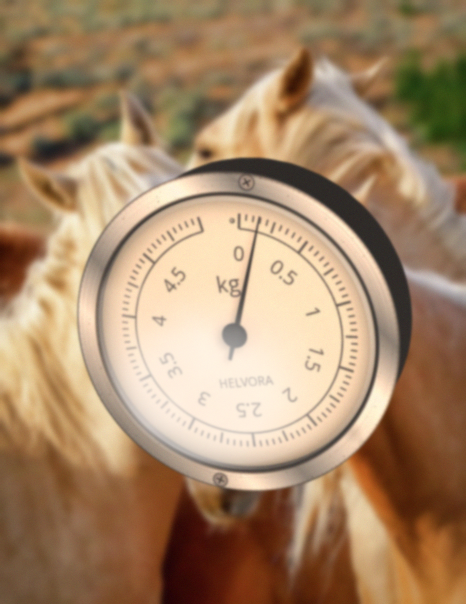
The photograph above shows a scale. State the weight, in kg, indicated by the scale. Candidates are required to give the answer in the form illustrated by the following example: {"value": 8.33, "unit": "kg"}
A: {"value": 0.15, "unit": "kg"}
